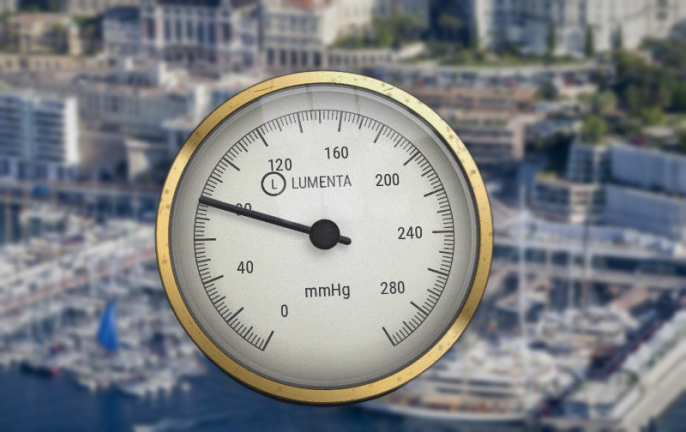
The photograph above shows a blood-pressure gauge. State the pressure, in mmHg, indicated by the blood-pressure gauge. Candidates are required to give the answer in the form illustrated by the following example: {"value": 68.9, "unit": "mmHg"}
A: {"value": 78, "unit": "mmHg"}
